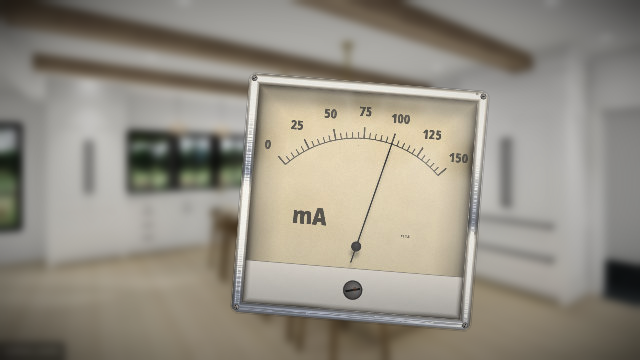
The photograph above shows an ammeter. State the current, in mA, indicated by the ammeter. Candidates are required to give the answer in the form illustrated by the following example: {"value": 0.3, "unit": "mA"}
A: {"value": 100, "unit": "mA"}
